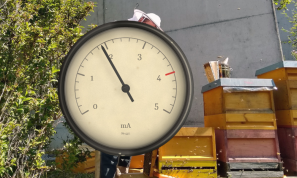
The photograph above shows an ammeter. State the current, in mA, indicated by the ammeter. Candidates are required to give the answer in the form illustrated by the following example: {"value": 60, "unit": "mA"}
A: {"value": 1.9, "unit": "mA"}
